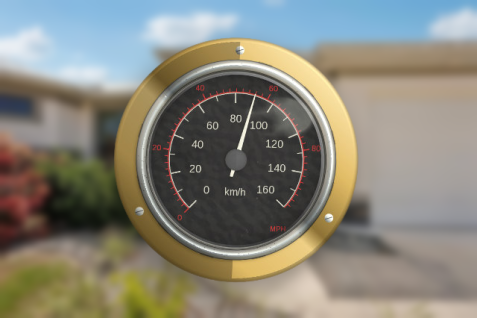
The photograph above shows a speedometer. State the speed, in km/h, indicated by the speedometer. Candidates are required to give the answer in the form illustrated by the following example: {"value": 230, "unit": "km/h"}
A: {"value": 90, "unit": "km/h"}
